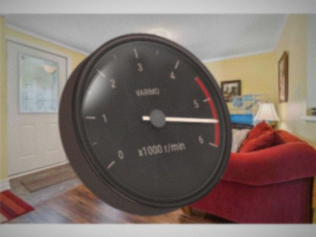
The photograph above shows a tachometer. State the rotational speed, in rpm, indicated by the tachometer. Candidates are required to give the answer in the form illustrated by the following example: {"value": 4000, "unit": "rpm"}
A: {"value": 5500, "unit": "rpm"}
